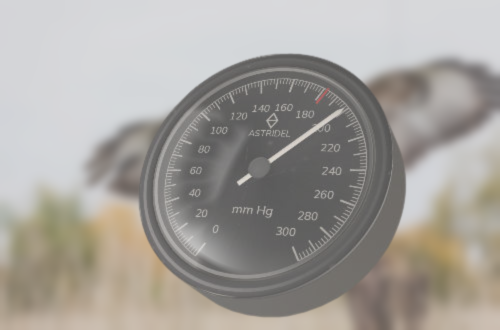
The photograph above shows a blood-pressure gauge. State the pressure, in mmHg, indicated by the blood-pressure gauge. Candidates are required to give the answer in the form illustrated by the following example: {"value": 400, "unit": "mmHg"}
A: {"value": 200, "unit": "mmHg"}
